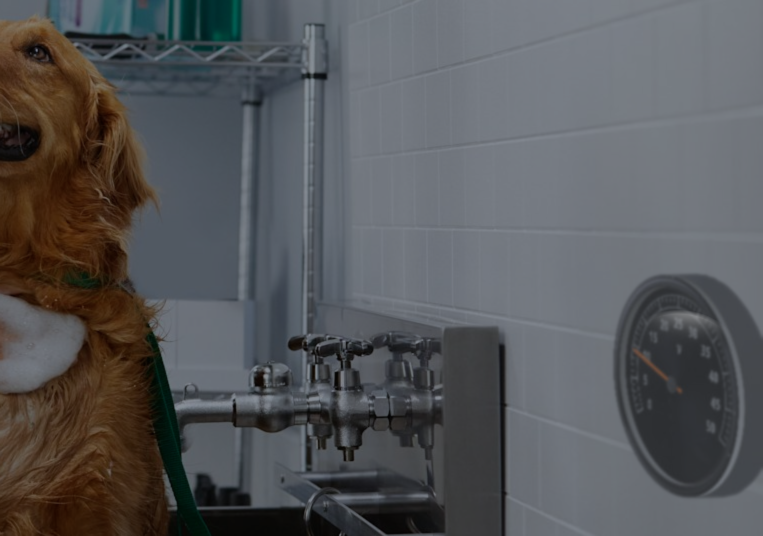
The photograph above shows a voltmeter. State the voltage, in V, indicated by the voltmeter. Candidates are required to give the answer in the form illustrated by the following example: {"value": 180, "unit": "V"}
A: {"value": 10, "unit": "V"}
